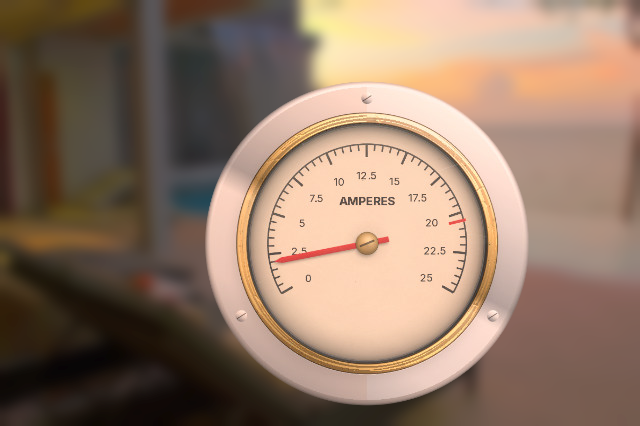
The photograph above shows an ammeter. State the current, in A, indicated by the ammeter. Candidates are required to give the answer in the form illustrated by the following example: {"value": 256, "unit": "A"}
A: {"value": 2, "unit": "A"}
